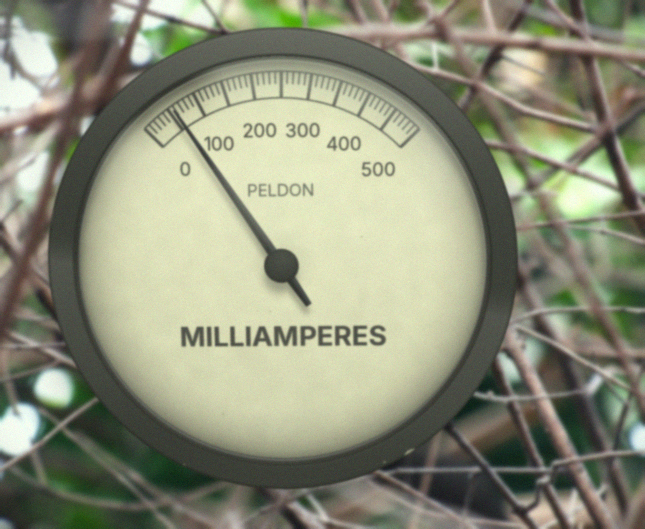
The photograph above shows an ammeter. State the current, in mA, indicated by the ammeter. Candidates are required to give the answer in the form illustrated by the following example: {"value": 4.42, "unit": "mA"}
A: {"value": 60, "unit": "mA"}
